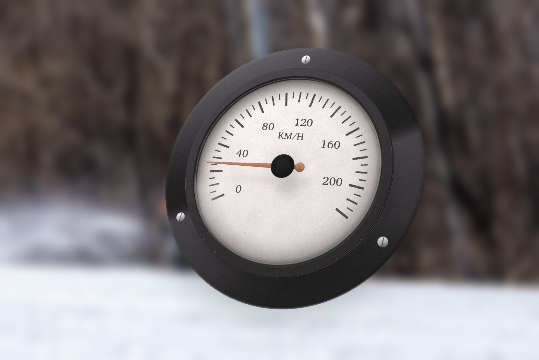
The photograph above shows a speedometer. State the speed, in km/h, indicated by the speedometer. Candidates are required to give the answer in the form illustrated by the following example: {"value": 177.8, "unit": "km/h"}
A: {"value": 25, "unit": "km/h"}
